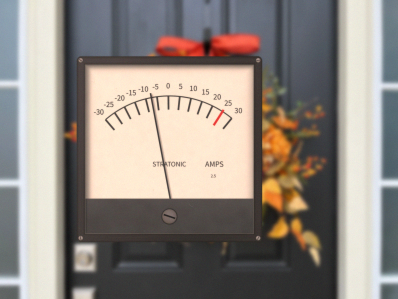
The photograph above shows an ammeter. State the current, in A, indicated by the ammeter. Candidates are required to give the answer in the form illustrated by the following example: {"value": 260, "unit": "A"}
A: {"value": -7.5, "unit": "A"}
